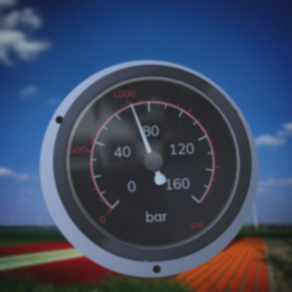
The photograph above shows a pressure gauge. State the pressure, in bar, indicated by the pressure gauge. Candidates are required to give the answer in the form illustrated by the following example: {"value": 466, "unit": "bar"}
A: {"value": 70, "unit": "bar"}
